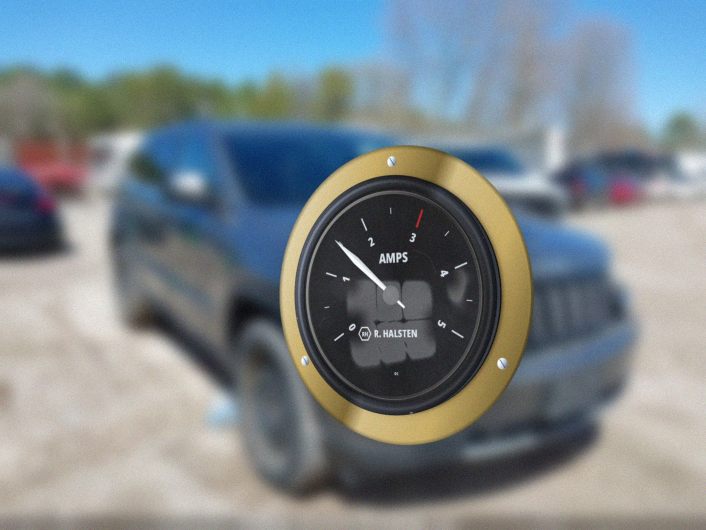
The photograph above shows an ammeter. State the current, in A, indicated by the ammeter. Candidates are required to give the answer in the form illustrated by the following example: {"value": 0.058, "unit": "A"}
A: {"value": 1.5, "unit": "A"}
